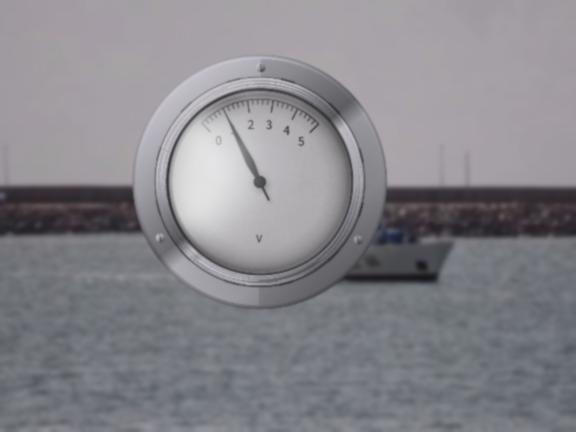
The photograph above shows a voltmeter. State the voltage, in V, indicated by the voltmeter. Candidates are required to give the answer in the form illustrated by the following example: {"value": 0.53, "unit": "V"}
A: {"value": 1, "unit": "V"}
